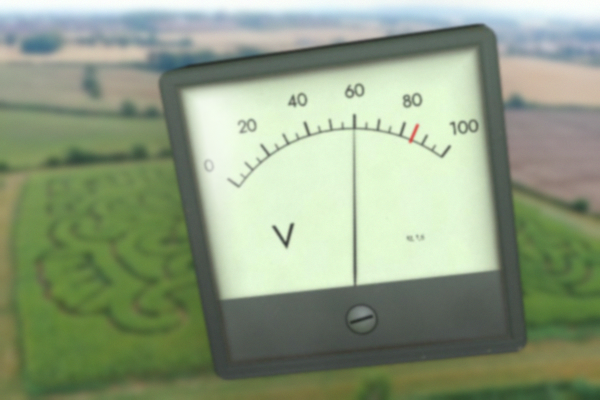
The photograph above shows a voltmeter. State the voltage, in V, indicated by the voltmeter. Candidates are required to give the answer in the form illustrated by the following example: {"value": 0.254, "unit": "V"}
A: {"value": 60, "unit": "V"}
